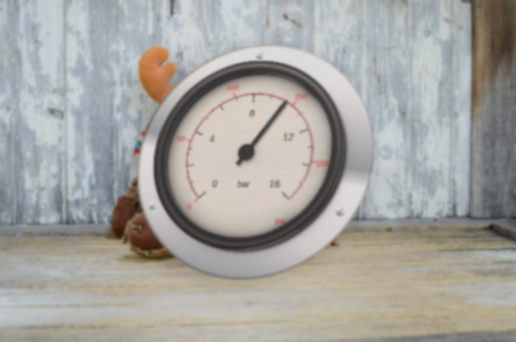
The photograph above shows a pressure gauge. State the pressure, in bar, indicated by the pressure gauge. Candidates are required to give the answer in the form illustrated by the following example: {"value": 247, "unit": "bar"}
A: {"value": 10, "unit": "bar"}
